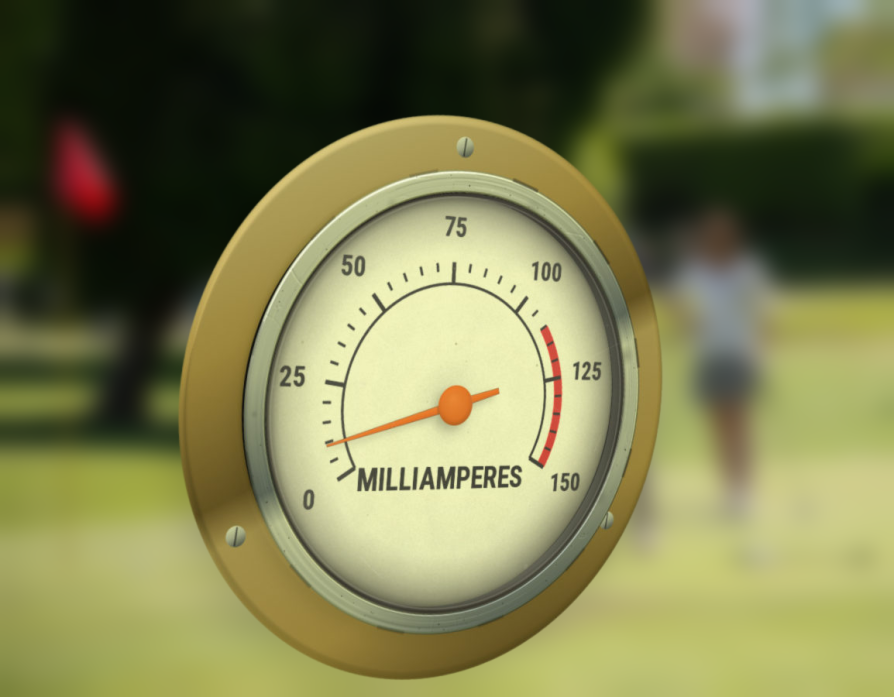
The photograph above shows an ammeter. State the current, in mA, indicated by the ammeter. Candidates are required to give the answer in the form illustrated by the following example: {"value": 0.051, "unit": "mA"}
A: {"value": 10, "unit": "mA"}
